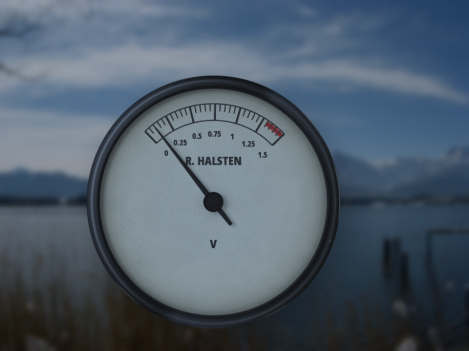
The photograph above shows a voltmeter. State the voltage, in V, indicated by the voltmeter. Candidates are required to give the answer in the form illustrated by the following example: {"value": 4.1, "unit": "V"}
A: {"value": 0.1, "unit": "V"}
